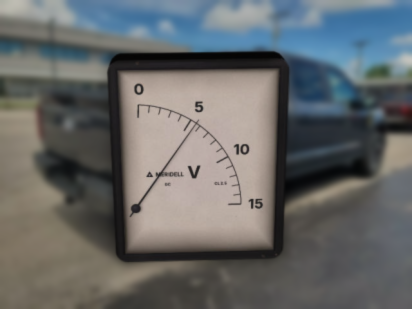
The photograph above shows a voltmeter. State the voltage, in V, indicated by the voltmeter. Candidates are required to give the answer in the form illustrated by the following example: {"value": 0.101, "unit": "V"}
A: {"value": 5.5, "unit": "V"}
